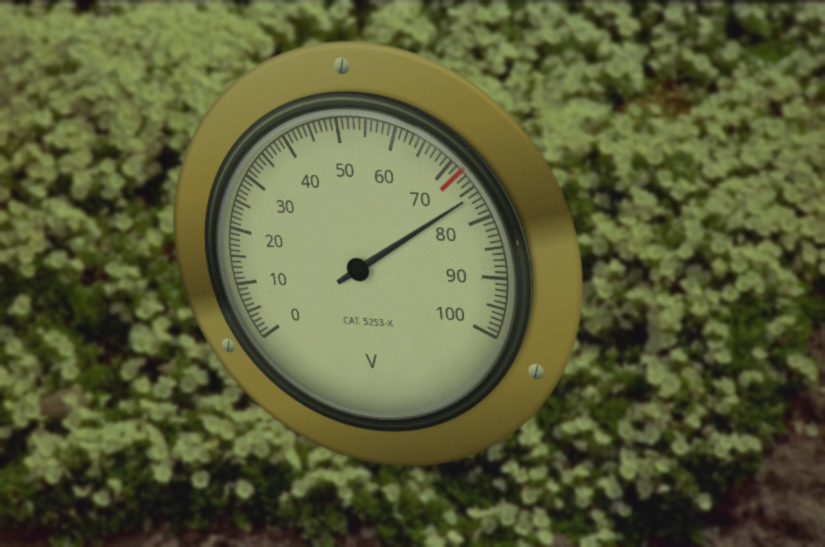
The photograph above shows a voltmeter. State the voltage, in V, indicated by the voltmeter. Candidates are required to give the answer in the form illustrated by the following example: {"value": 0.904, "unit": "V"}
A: {"value": 76, "unit": "V"}
